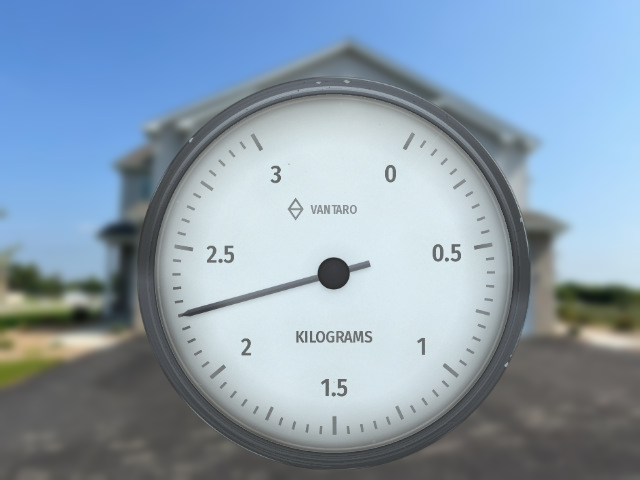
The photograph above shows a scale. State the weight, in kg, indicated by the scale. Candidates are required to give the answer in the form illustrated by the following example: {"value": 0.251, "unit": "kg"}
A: {"value": 2.25, "unit": "kg"}
